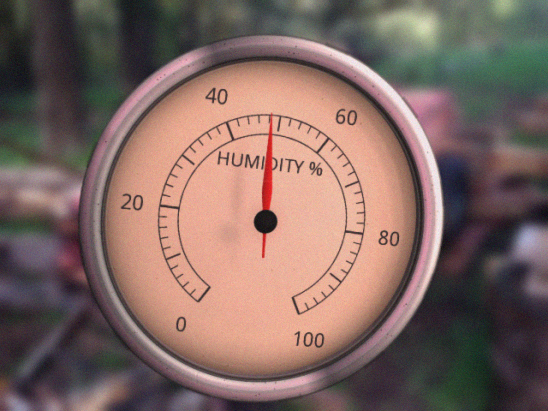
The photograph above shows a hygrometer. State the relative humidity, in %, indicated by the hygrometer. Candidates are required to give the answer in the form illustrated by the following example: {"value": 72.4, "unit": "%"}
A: {"value": 48, "unit": "%"}
